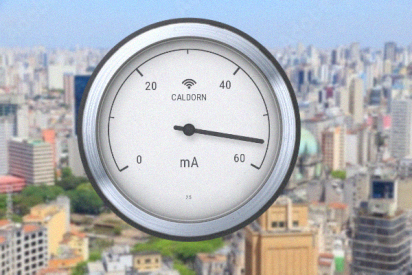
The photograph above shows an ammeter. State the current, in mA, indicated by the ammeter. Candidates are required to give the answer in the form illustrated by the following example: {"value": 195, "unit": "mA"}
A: {"value": 55, "unit": "mA"}
